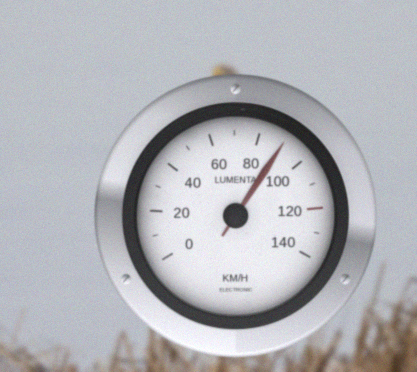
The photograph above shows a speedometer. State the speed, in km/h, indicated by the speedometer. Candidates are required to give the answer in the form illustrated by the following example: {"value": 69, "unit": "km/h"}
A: {"value": 90, "unit": "km/h"}
